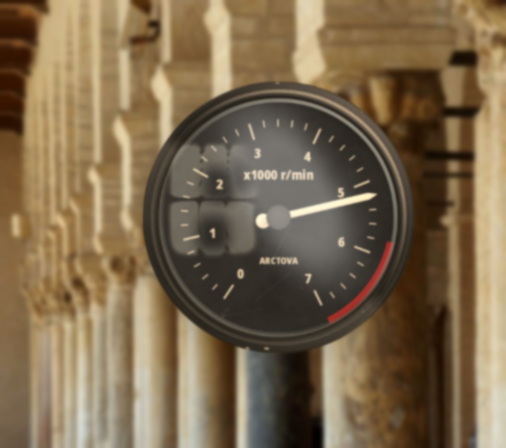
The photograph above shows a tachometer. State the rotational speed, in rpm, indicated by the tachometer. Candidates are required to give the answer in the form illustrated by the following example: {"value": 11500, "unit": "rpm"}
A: {"value": 5200, "unit": "rpm"}
